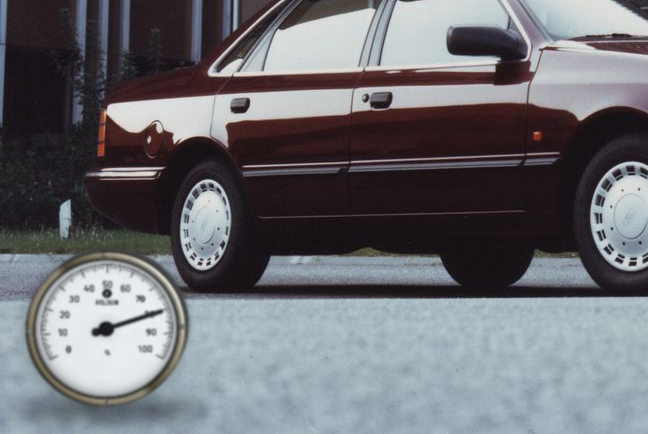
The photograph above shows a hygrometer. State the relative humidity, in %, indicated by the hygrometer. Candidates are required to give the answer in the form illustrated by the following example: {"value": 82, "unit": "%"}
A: {"value": 80, "unit": "%"}
